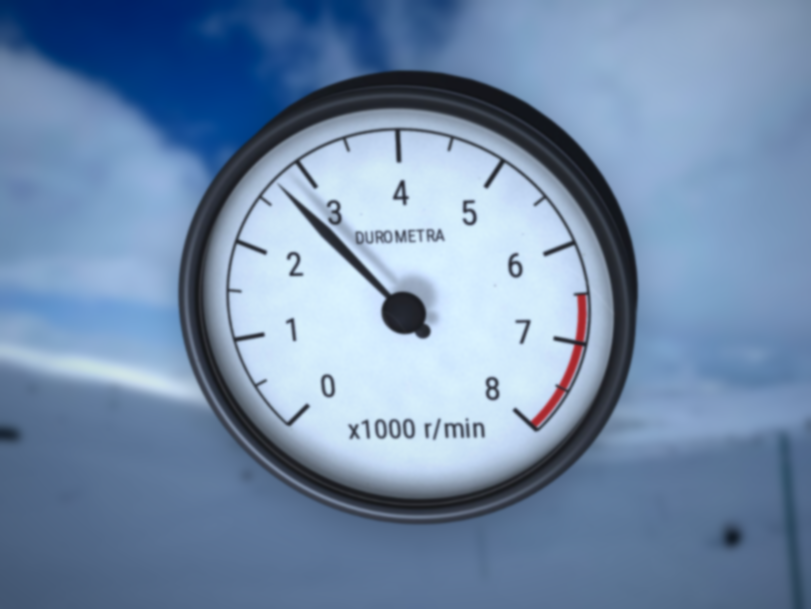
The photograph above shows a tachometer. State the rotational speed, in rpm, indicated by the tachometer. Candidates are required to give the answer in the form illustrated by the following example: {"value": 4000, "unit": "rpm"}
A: {"value": 2750, "unit": "rpm"}
